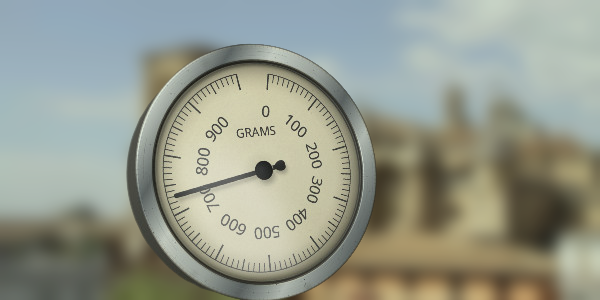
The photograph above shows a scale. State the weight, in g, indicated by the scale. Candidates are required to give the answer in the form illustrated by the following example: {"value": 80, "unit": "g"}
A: {"value": 730, "unit": "g"}
